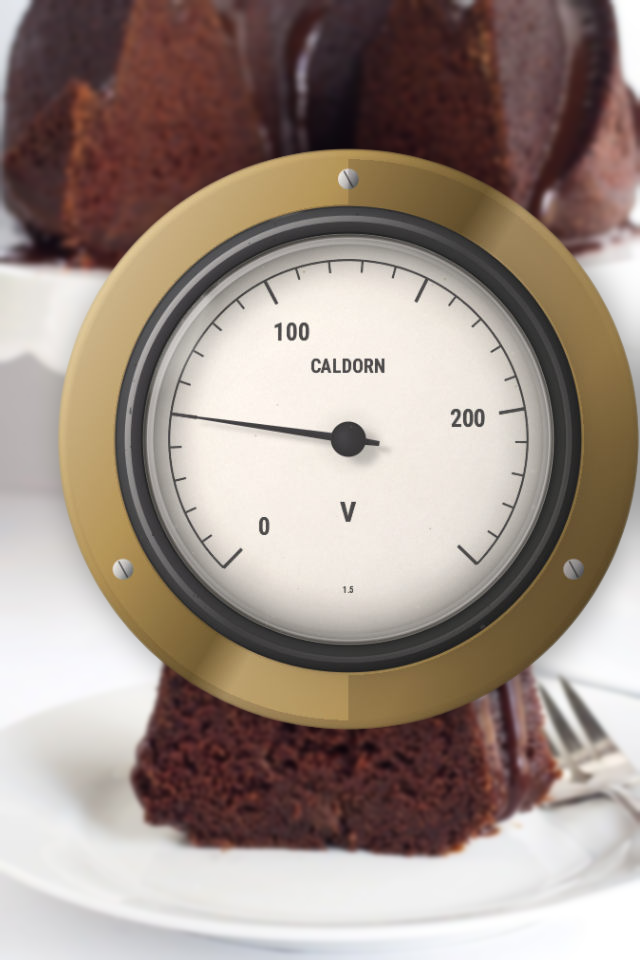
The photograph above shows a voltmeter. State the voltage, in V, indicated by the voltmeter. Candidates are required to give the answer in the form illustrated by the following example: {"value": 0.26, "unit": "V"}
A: {"value": 50, "unit": "V"}
